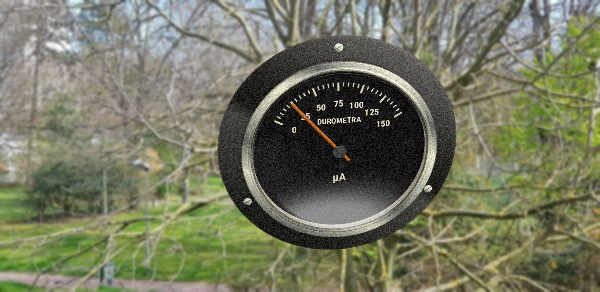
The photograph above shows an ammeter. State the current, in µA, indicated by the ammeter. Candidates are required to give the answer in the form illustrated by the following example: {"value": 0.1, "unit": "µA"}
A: {"value": 25, "unit": "µA"}
